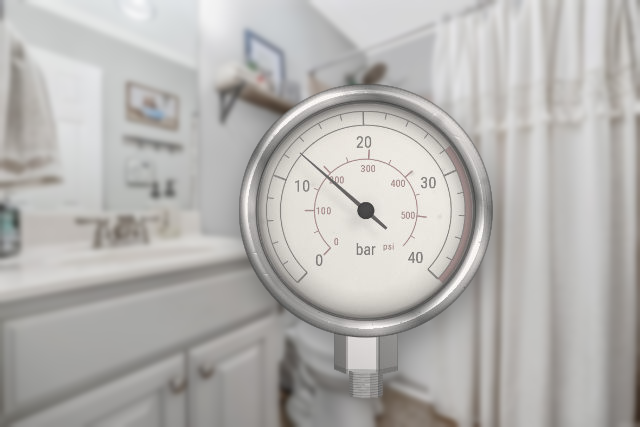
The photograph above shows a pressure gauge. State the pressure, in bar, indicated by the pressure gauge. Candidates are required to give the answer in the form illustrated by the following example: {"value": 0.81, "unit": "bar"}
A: {"value": 13, "unit": "bar"}
